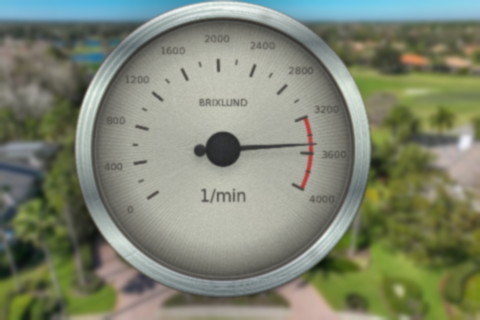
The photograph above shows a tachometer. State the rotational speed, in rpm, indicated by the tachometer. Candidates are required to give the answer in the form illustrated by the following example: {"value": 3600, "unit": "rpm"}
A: {"value": 3500, "unit": "rpm"}
